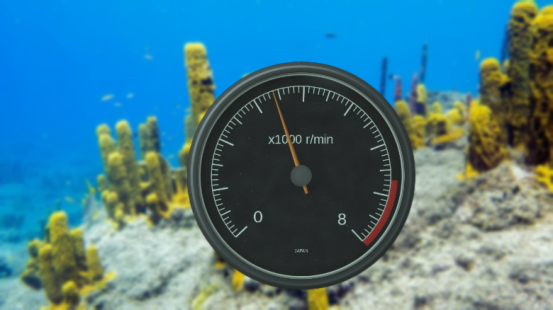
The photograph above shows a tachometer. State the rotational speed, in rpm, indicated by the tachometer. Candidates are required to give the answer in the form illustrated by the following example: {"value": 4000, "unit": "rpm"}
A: {"value": 3400, "unit": "rpm"}
